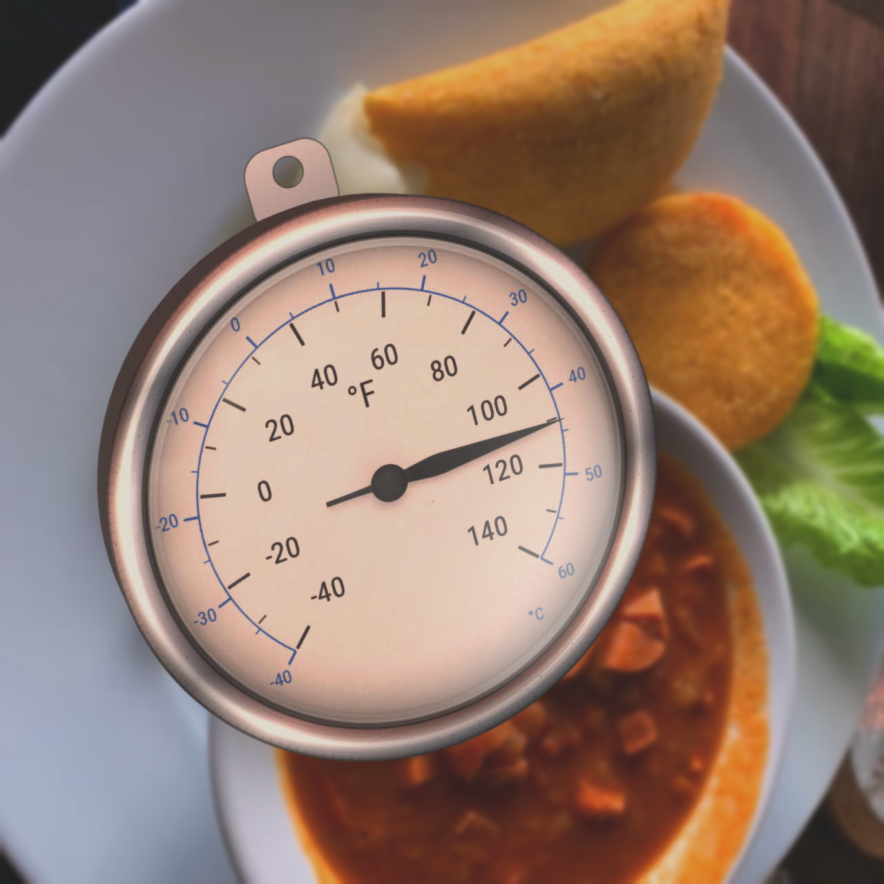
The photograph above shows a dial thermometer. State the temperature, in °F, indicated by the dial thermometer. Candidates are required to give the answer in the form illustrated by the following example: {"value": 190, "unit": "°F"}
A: {"value": 110, "unit": "°F"}
